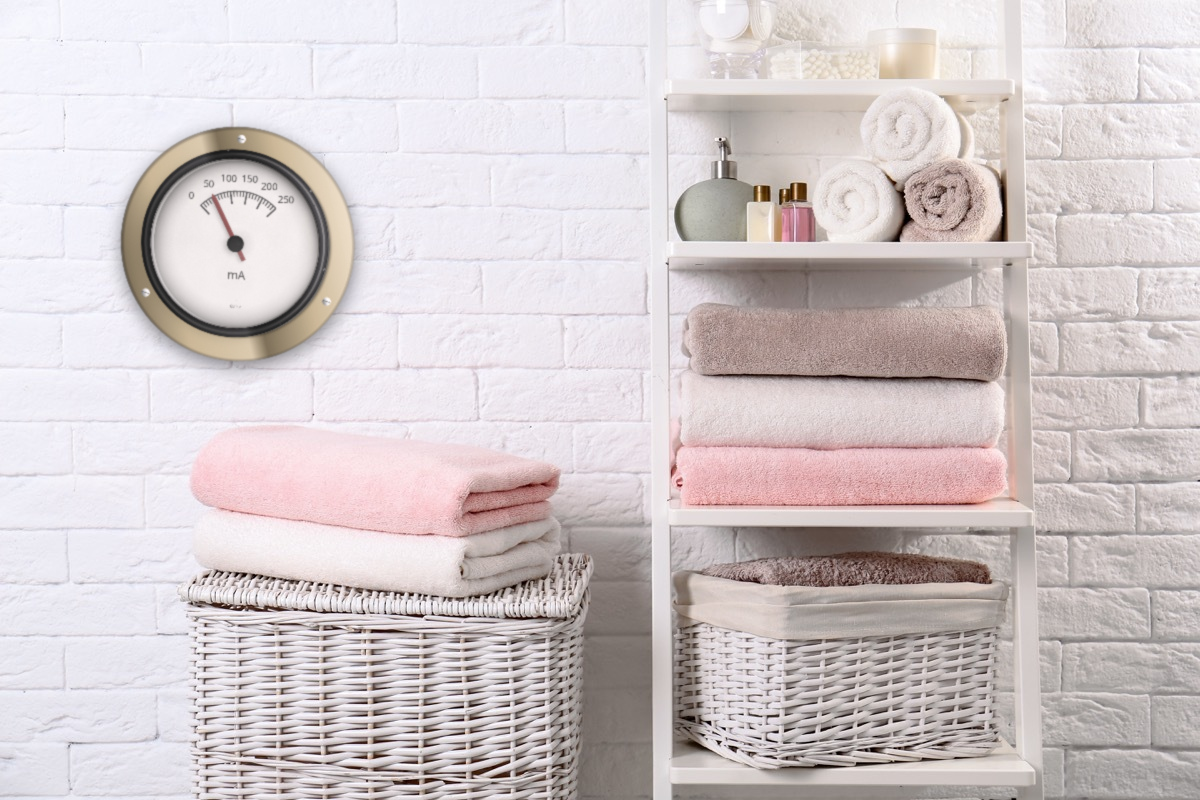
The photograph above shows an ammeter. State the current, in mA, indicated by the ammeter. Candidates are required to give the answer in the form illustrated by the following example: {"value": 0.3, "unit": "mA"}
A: {"value": 50, "unit": "mA"}
